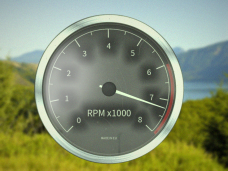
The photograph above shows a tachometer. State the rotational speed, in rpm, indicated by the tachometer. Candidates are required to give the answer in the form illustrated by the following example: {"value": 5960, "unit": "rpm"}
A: {"value": 7250, "unit": "rpm"}
